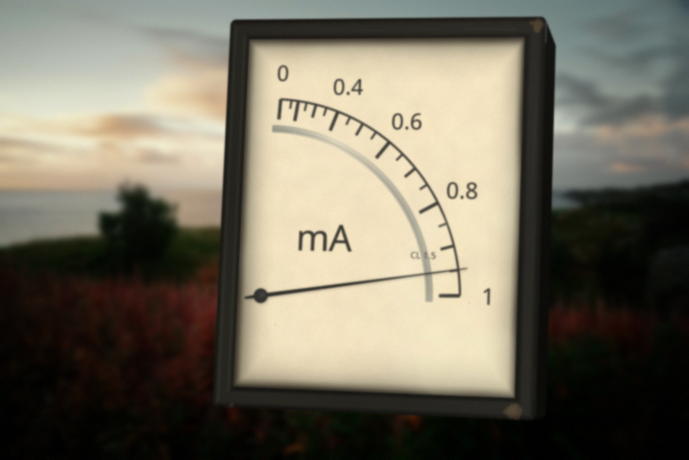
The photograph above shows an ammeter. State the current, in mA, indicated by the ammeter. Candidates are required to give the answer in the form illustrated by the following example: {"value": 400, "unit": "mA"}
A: {"value": 0.95, "unit": "mA"}
